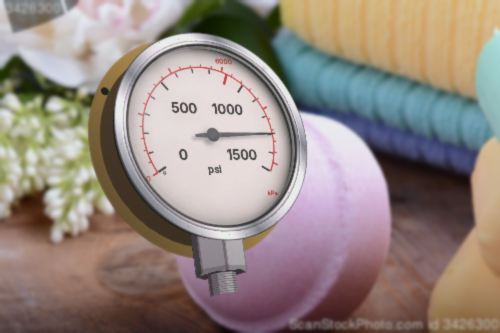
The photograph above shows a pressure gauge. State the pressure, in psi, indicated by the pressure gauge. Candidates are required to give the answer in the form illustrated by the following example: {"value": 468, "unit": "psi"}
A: {"value": 1300, "unit": "psi"}
